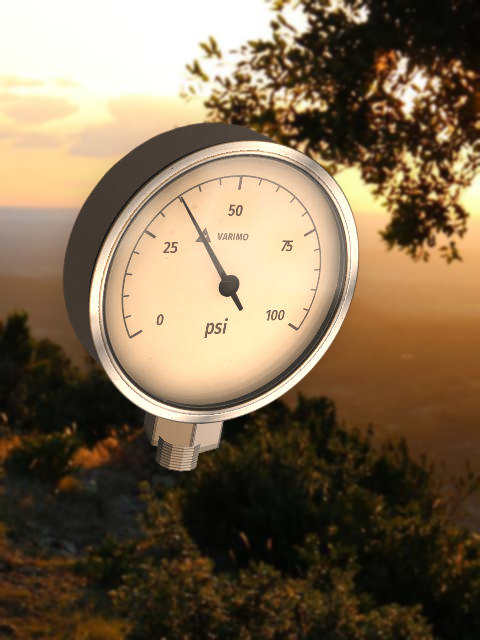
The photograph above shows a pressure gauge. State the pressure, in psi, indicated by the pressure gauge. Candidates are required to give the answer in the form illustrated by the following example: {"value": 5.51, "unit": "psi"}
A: {"value": 35, "unit": "psi"}
